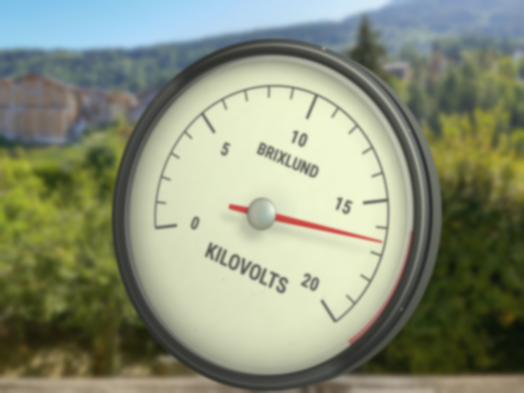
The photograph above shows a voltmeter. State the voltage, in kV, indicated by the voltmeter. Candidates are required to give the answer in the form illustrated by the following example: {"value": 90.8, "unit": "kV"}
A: {"value": 16.5, "unit": "kV"}
